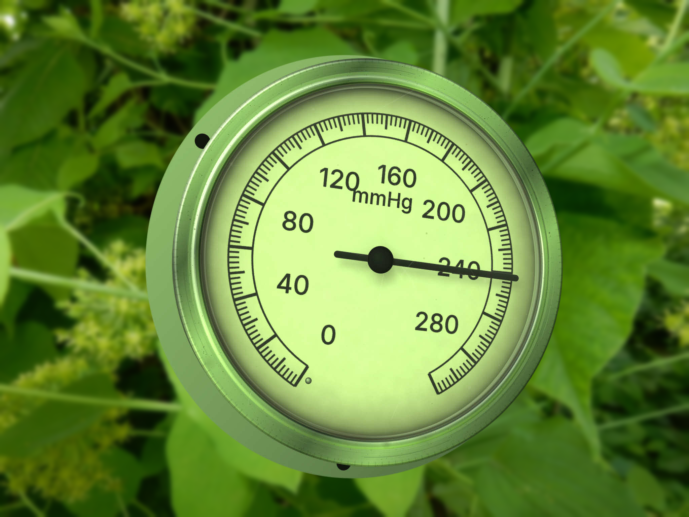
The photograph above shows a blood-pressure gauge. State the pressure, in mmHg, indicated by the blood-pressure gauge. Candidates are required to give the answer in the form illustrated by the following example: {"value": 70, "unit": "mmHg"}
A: {"value": 242, "unit": "mmHg"}
